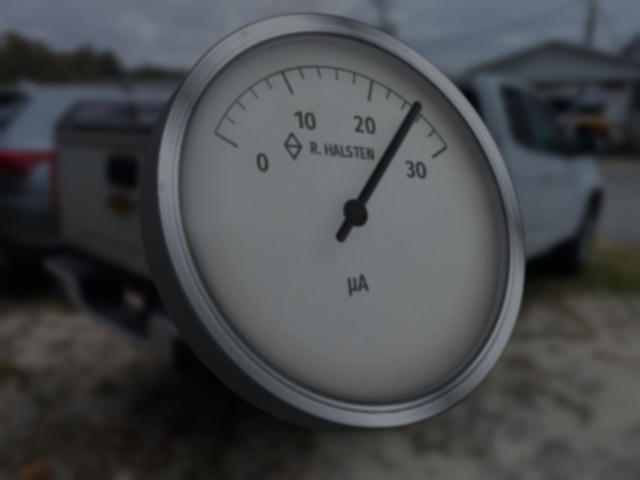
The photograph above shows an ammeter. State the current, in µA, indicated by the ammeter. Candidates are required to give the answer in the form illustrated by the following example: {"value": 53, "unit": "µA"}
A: {"value": 25, "unit": "µA"}
